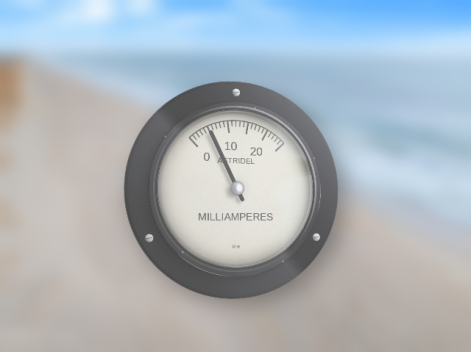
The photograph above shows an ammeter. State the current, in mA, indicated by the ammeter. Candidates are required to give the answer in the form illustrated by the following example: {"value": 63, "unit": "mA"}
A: {"value": 5, "unit": "mA"}
